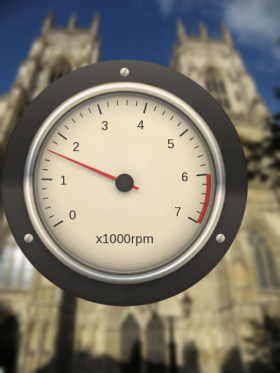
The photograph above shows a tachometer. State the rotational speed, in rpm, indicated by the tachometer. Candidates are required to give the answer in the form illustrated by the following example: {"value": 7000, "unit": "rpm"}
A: {"value": 1600, "unit": "rpm"}
